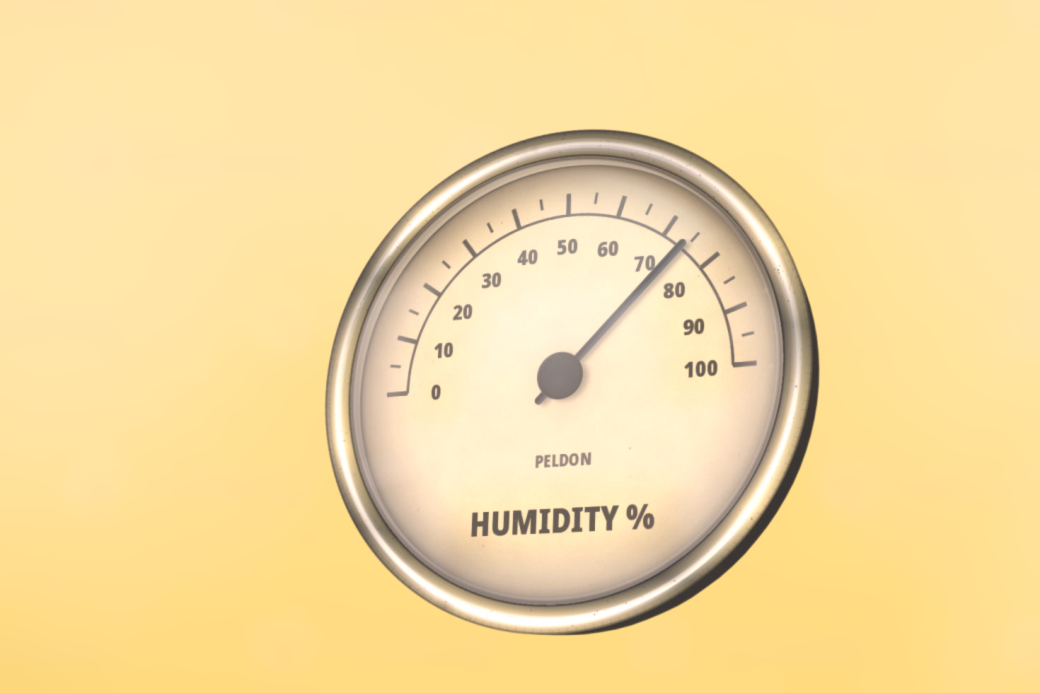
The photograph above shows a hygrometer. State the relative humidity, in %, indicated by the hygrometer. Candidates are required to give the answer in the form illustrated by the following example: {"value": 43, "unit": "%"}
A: {"value": 75, "unit": "%"}
